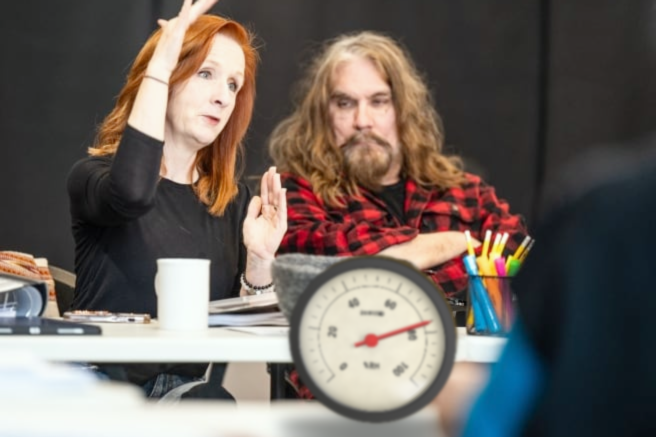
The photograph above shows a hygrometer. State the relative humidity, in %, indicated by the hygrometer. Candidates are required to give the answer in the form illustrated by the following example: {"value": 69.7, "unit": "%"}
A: {"value": 76, "unit": "%"}
